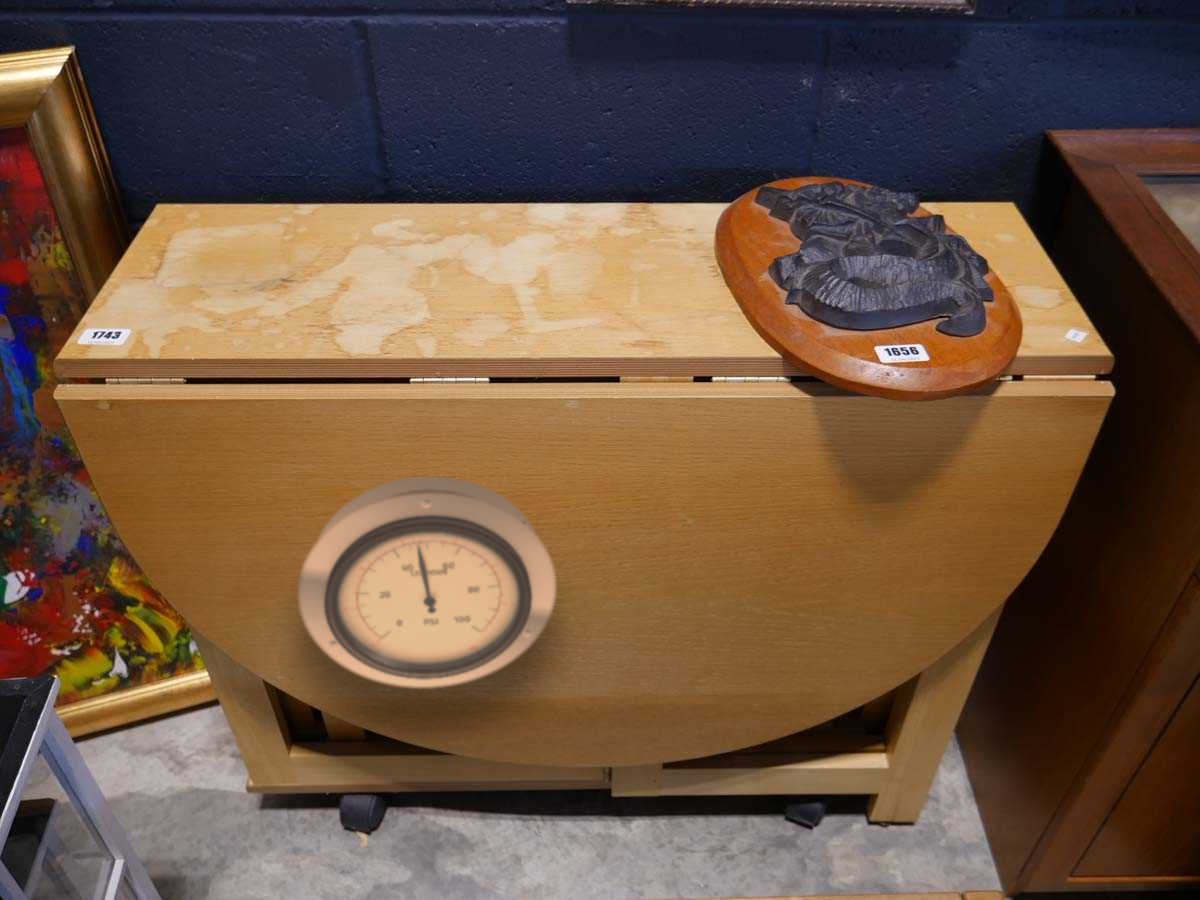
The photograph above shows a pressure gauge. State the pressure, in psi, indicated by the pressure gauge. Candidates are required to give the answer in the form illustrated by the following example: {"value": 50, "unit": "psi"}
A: {"value": 47.5, "unit": "psi"}
